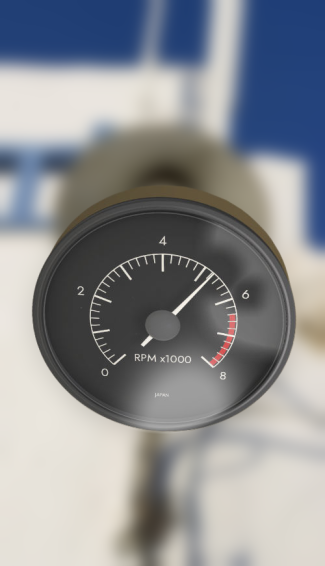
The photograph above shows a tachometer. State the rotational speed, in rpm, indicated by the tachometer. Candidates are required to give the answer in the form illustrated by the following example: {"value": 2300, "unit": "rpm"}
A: {"value": 5200, "unit": "rpm"}
